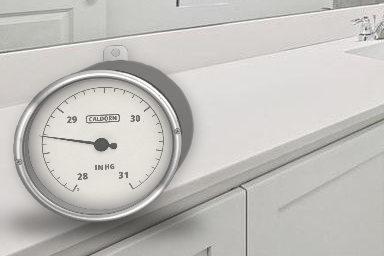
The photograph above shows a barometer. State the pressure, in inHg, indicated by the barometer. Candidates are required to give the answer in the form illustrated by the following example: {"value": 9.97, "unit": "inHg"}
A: {"value": 28.7, "unit": "inHg"}
